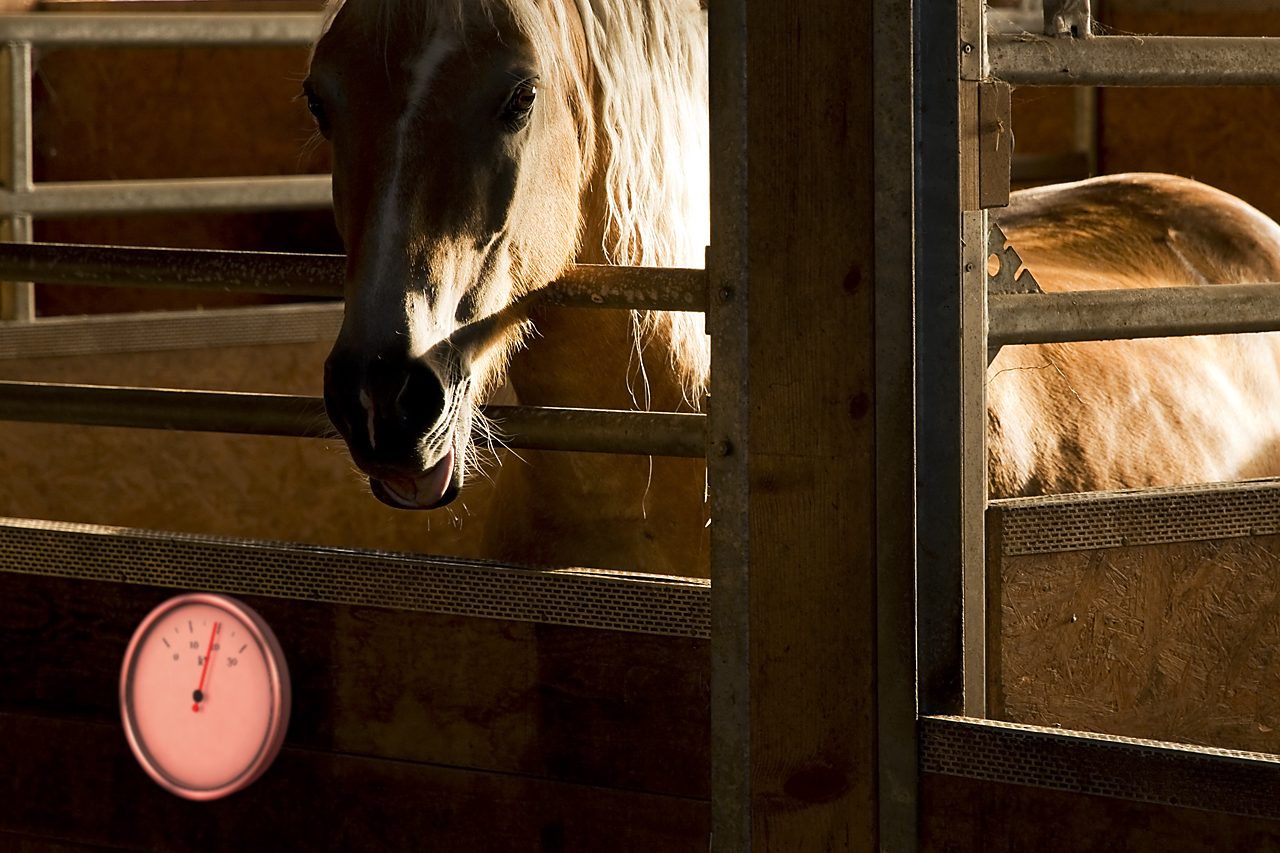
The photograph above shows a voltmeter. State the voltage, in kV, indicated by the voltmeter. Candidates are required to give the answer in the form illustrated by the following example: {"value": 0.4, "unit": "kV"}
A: {"value": 20, "unit": "kV"}
